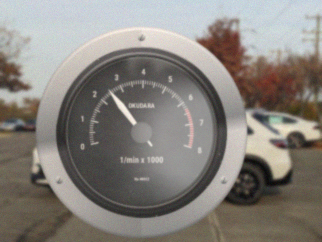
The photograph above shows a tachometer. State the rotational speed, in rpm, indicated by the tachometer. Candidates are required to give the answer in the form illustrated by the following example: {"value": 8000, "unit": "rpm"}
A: {"value": 2500, "unit": "rpm"}
